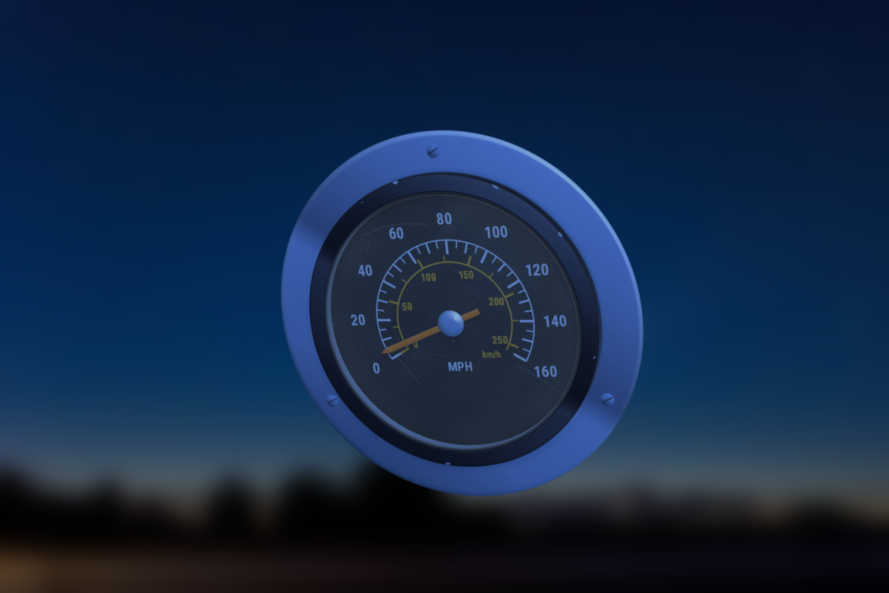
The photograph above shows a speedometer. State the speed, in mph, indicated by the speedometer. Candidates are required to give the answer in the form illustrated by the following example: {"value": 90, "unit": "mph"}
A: {"value": 5, "unit": "mph"}
